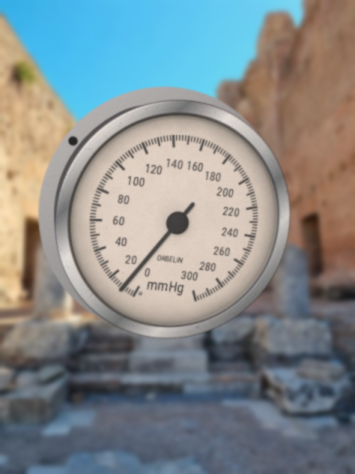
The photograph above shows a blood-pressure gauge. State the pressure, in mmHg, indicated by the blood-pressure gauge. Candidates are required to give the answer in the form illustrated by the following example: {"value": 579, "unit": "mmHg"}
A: {"value": 10, "unit": "mmHg"}
